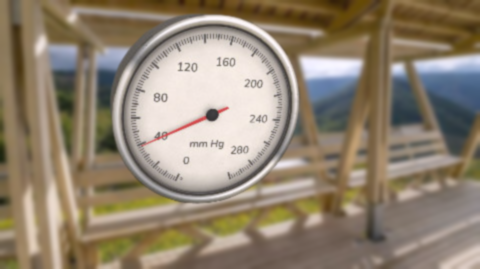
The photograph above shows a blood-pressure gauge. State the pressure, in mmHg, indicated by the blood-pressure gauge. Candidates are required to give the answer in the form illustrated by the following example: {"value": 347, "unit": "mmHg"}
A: {"value": 40, "unit": "mmHg"}
